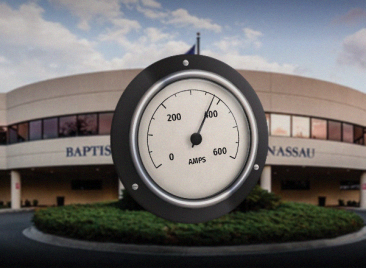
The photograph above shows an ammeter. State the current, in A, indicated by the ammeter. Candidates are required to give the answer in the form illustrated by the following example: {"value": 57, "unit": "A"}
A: {"value": 375, "unit": "A"}
